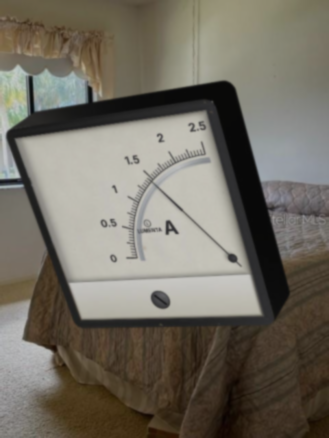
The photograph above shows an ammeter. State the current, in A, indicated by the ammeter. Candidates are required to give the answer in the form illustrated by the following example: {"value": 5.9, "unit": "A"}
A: {"value": 1.5, "unit": "A"}
